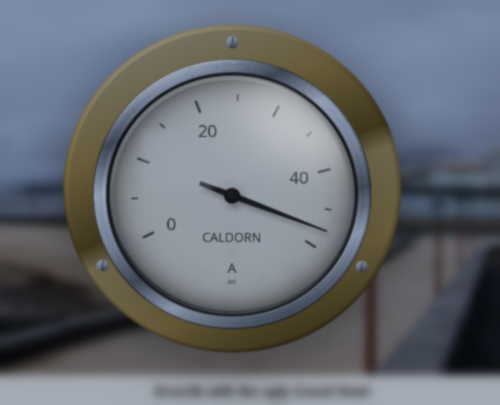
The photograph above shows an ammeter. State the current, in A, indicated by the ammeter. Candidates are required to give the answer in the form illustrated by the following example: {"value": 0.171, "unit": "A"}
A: {"value": 47.5, "unit": "A"}
